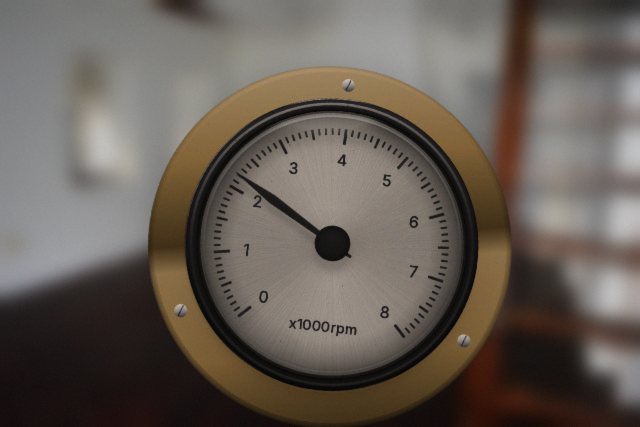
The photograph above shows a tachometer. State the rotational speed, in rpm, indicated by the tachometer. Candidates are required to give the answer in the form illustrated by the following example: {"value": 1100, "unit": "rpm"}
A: {"value": 2200, "unit": "rpm"}
